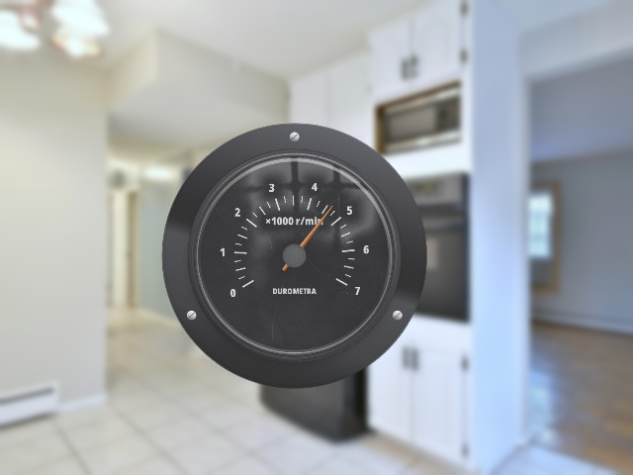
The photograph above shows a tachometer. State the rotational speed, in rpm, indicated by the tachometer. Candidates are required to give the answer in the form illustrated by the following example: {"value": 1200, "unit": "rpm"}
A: {"value": 4625, "unit": "rpm"}
